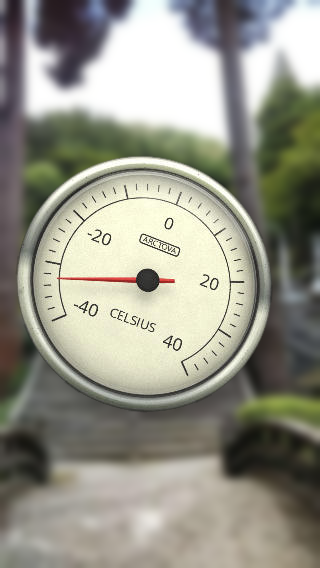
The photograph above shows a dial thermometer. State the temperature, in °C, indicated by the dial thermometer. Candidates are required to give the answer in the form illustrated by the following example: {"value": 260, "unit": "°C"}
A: {"value": -33, "unit": "°C"}
